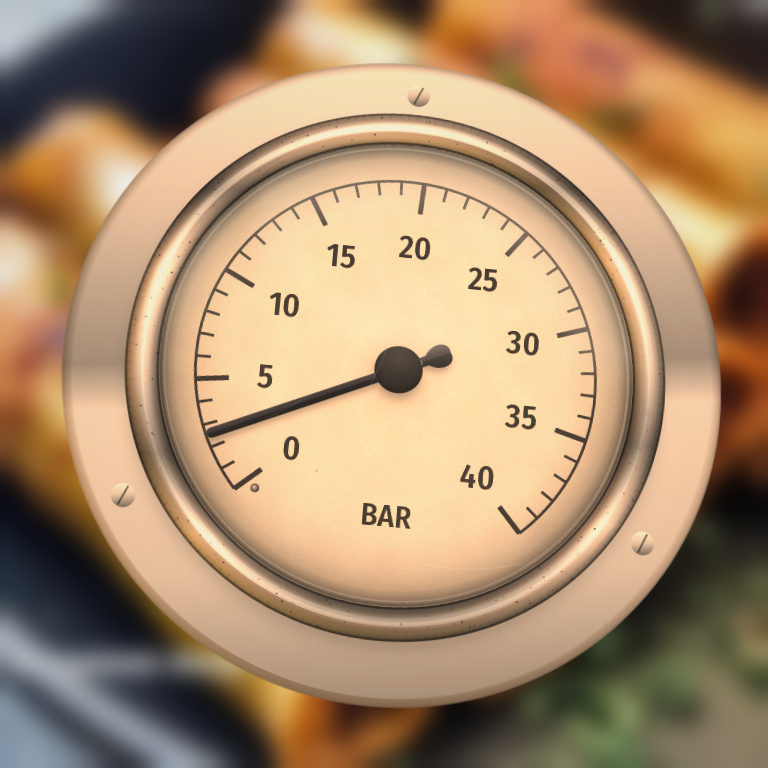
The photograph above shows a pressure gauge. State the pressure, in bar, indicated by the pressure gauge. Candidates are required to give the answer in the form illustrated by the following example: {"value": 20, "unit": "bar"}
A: {"value": 2.5, "unit": "bar"}
